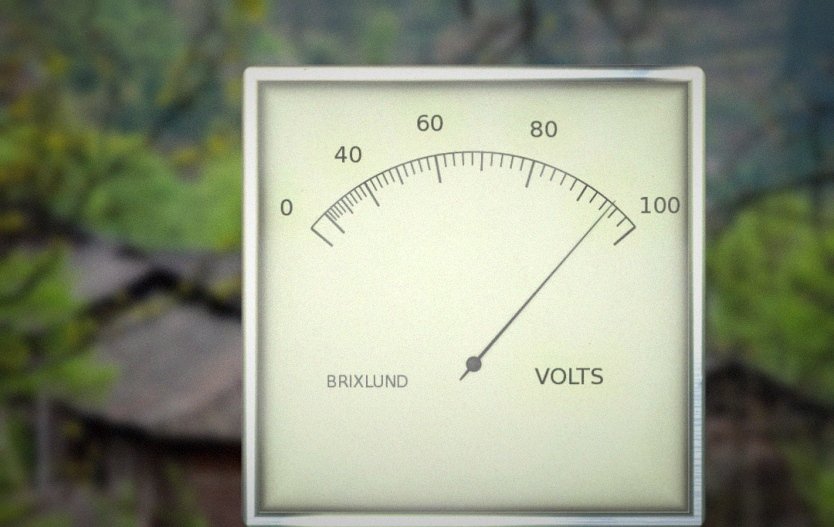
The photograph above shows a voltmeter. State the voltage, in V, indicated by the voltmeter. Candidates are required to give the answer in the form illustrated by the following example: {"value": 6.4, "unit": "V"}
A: {"value": 95, "unit": "V"}
